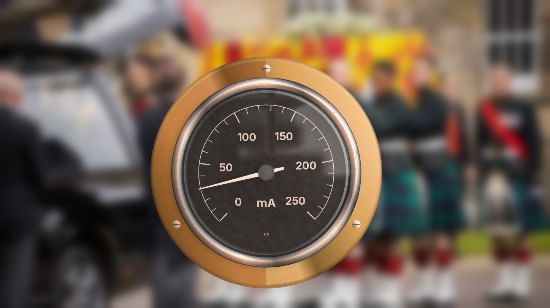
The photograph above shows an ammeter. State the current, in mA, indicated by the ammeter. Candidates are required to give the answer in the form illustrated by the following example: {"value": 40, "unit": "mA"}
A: {"value": 30, "unit": "mA"}
